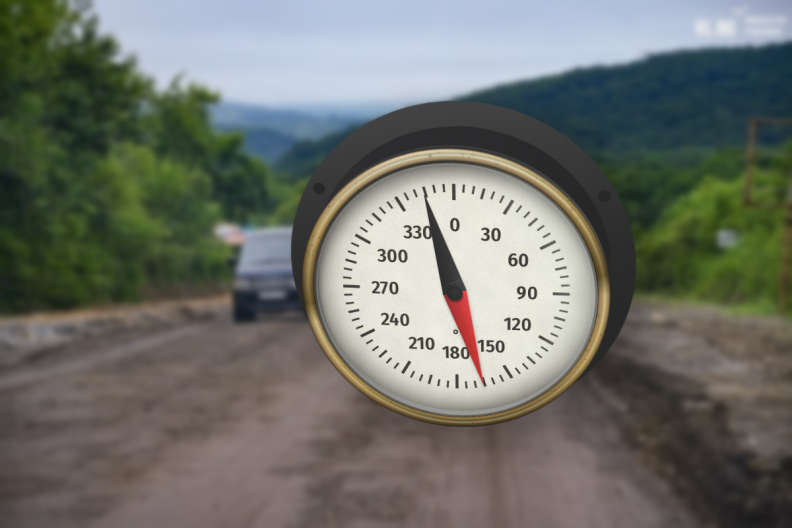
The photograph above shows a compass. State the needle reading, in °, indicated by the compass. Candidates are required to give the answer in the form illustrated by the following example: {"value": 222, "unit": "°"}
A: {"value": 165, "unit": "°"}
